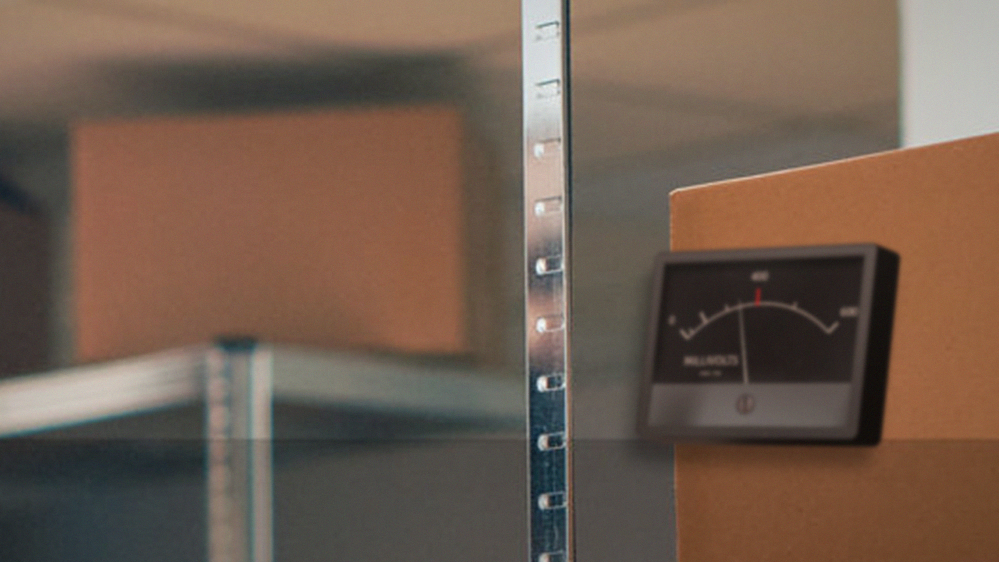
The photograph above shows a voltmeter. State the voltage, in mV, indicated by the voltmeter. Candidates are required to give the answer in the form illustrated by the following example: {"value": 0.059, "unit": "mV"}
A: {"value": 350, "unit": "mV"}
